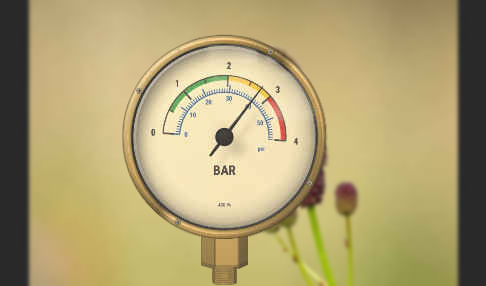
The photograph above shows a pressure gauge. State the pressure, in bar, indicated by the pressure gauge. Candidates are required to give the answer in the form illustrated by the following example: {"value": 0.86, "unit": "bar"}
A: {"value": 2.75, "unit": "bar"}
